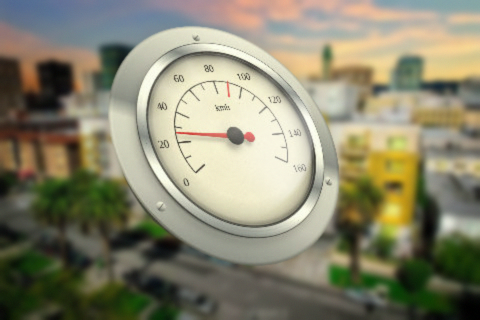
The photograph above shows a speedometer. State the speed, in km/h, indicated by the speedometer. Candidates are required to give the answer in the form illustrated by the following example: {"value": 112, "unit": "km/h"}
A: {"value": 25, "unit": "km/h"}
